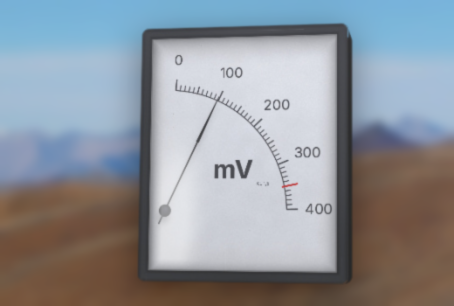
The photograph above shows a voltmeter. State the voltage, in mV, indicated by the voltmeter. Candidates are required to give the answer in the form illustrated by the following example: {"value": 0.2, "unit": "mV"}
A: {"value": 100, "unit": "mV"}
